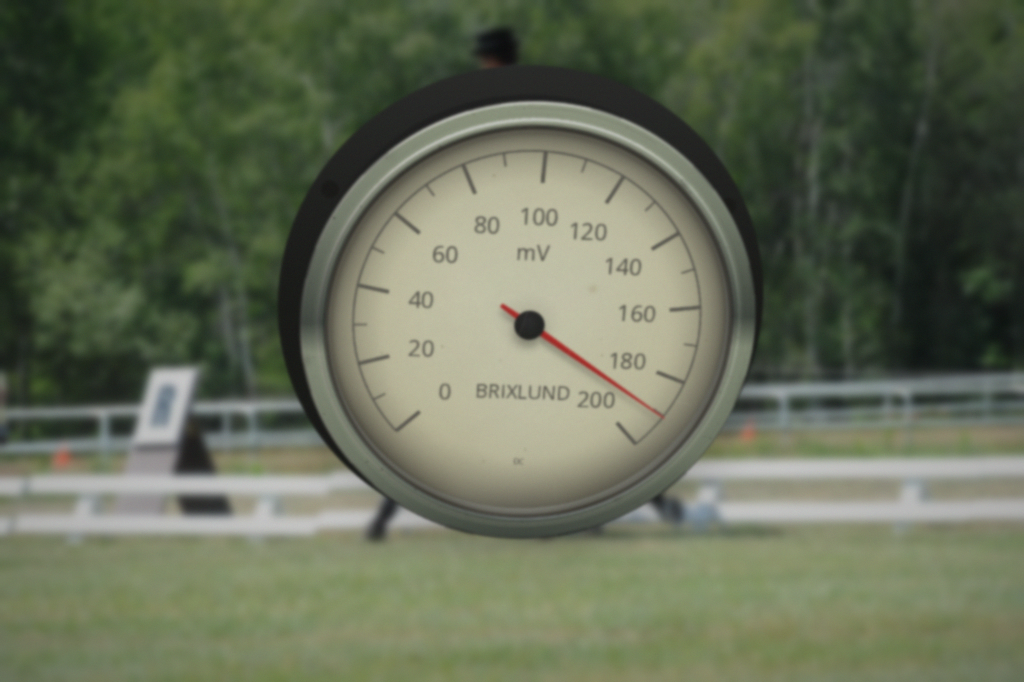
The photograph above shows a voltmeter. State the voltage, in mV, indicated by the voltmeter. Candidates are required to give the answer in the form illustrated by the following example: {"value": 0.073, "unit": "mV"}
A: {"value": 190, "unit": "mV"}
